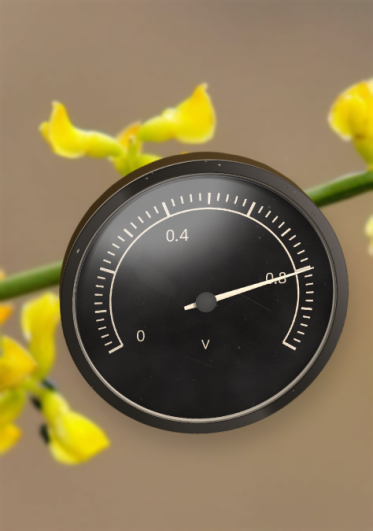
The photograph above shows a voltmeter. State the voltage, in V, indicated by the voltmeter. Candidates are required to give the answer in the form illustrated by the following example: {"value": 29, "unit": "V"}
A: {"value": 0.8, "unit": "V"}
